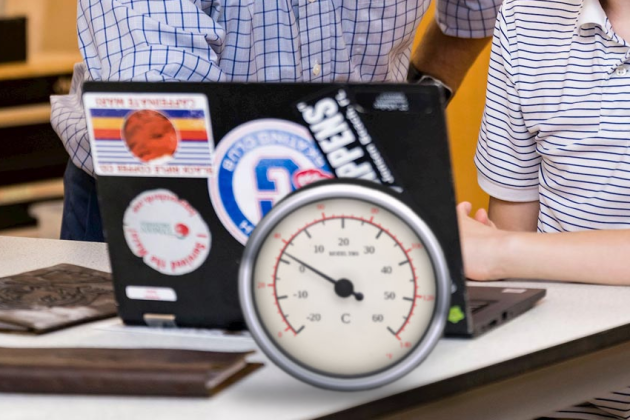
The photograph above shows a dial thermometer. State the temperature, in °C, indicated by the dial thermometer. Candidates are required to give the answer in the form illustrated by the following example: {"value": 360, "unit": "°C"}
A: {"value": 2.5, "unit": "°C"}
